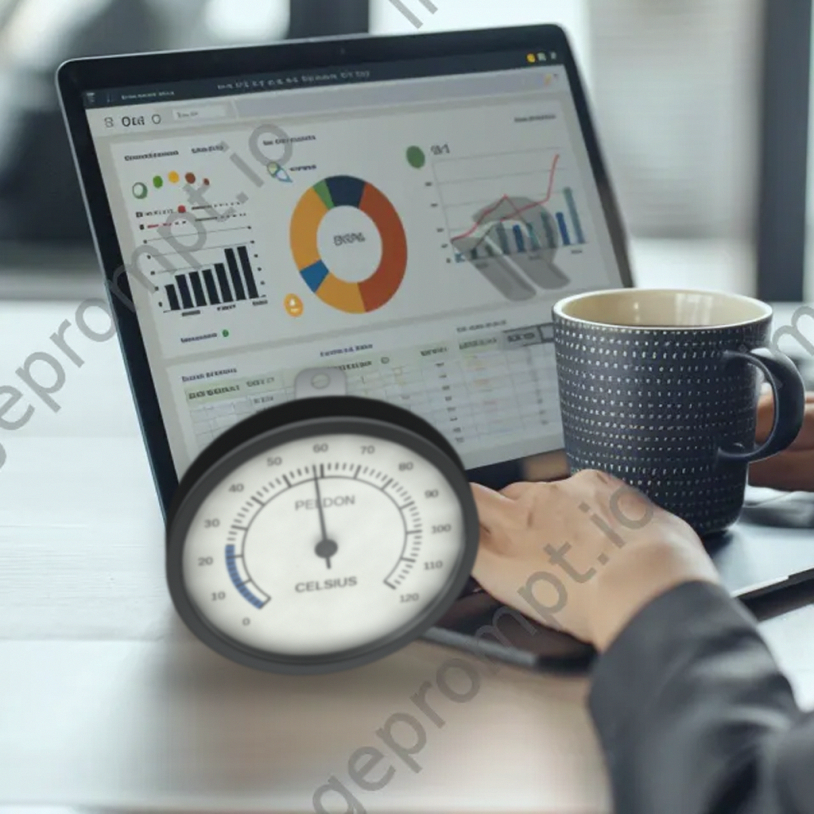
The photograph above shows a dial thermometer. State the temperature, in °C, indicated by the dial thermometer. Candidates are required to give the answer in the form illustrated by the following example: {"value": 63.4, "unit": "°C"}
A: {"value": 58, "unit": "°C"}
